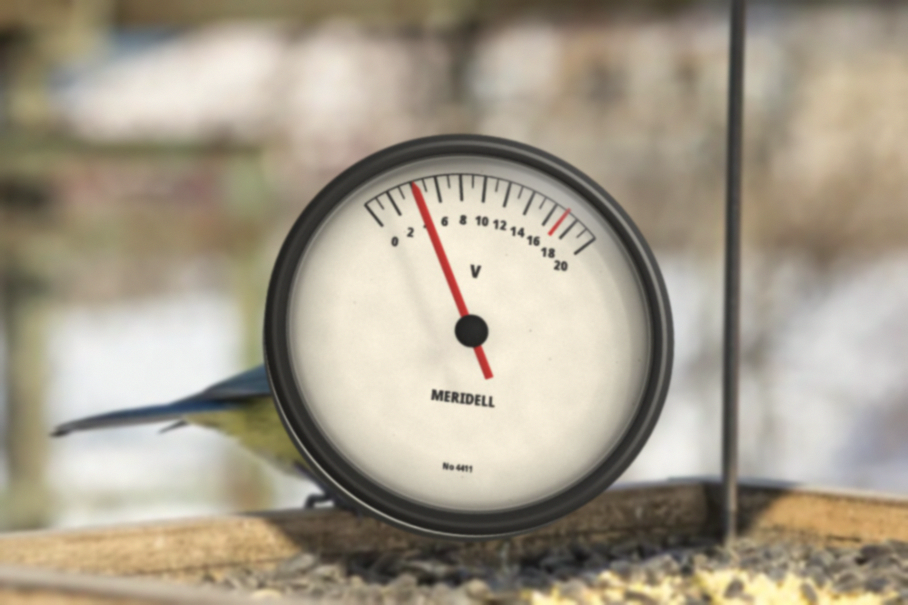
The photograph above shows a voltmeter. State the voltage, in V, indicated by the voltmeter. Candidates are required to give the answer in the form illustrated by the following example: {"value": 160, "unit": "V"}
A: {"value": 4, "unit": "V"}
